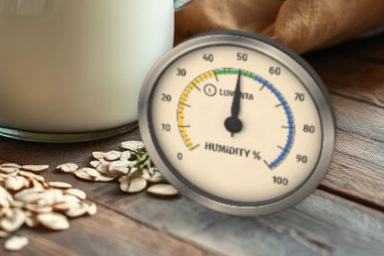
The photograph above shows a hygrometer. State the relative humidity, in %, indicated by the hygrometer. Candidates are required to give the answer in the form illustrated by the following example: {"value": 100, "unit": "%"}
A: {"value": 50, "unit": "%"}
